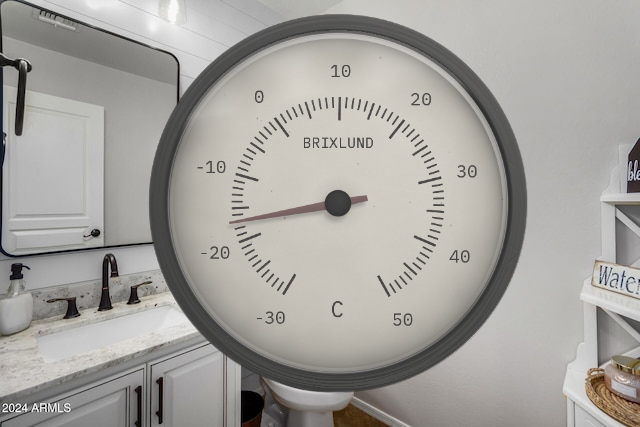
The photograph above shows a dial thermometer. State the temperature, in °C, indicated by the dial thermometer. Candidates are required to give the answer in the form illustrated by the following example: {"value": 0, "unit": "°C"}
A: {"value": -17, "unit": "°C"}
